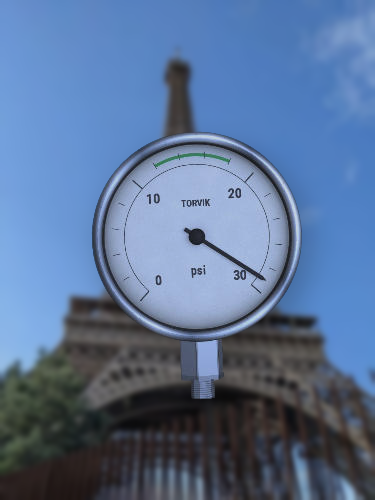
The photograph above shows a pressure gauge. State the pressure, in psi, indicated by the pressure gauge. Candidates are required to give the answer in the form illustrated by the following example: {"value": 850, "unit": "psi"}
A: {"value": 29, "unit": "psi"}
